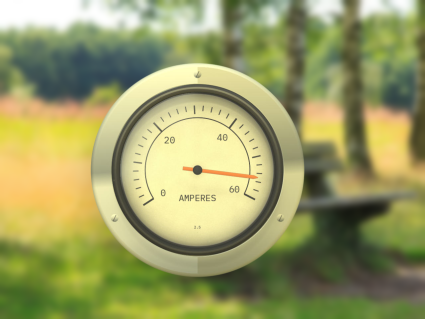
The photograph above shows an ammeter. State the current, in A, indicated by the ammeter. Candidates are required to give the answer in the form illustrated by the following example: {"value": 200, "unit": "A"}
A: {"value": 55, "unit": "A"}
